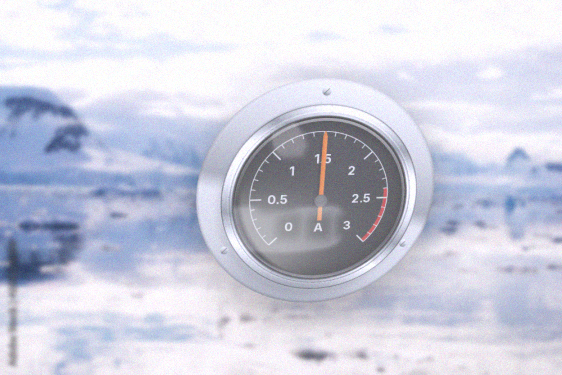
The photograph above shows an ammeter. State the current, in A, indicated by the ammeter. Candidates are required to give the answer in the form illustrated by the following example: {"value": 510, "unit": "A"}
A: {"value": 1.5, "unit": "A"}
